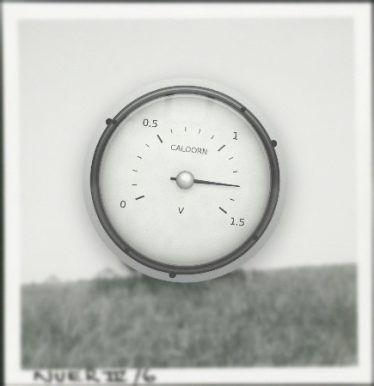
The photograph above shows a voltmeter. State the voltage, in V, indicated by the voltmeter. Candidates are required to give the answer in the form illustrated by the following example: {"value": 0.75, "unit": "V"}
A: {"value": 1.3, "unit": "V"}
